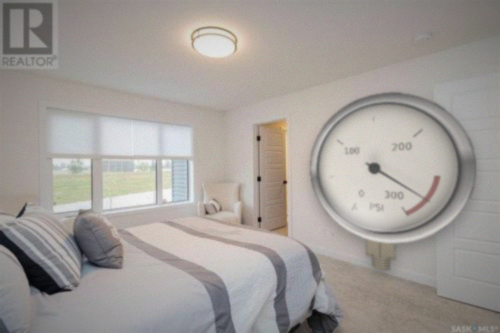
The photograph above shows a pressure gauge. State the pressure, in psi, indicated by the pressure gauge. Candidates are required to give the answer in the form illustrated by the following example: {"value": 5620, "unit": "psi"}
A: {"value": 275, "unit": "psi"}
